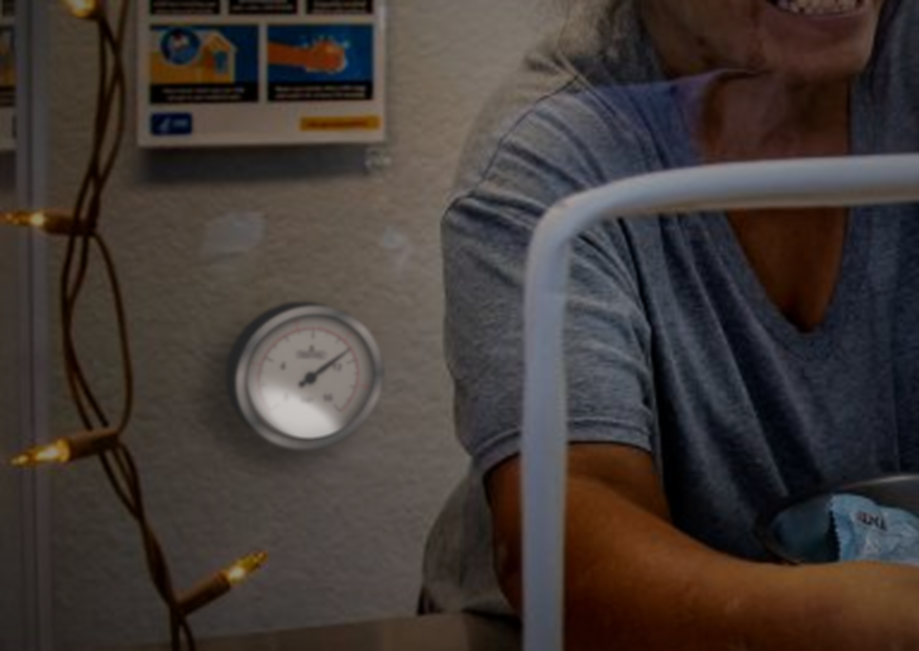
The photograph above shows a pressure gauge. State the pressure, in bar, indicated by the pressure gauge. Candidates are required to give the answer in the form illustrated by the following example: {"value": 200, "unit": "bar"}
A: {"value": 11, "unit": "bar"}
